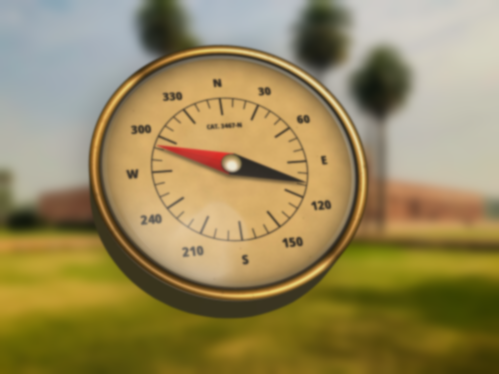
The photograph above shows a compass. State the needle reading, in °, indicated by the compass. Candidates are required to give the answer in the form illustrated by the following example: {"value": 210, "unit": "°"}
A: {"value": 290, "unit": "°"}
